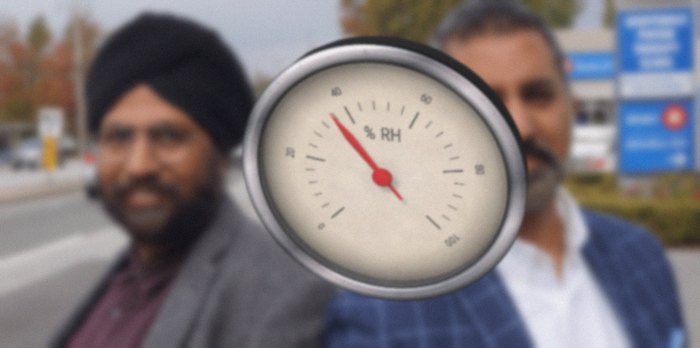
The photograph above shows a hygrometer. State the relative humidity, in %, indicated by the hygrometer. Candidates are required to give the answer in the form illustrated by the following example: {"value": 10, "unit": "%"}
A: {"value": 36, "unit": "%"}
